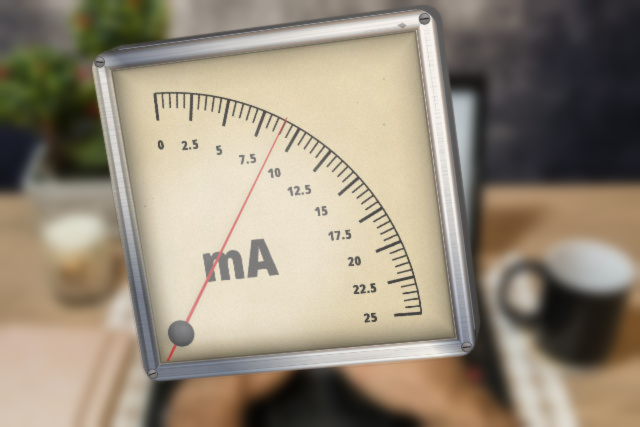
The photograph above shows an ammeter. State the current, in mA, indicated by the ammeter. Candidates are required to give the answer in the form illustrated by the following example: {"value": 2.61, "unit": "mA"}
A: {"value": 9, "unit": "mA"}
